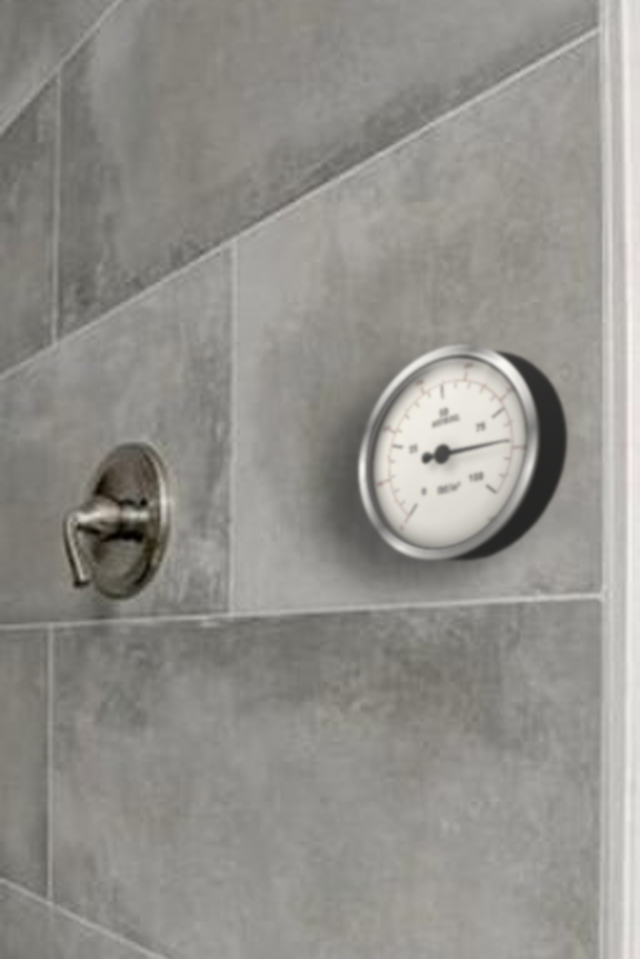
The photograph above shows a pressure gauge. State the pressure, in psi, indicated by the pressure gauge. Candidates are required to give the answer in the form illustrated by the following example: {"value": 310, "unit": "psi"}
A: {"value": 85, "unit": "psi"}
